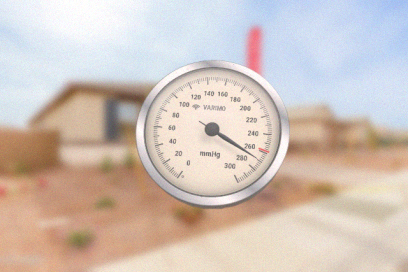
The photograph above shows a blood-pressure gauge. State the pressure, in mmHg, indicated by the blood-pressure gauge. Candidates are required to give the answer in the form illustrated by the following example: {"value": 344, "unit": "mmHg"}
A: {"value": 270, "unit": "mmHg"}
